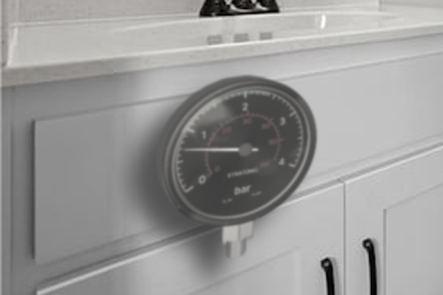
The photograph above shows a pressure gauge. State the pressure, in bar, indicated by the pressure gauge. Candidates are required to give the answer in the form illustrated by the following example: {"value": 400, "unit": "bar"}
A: {"value": 0.7, "unit": "bar"}
